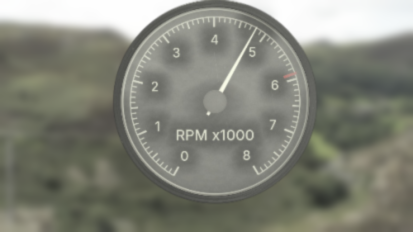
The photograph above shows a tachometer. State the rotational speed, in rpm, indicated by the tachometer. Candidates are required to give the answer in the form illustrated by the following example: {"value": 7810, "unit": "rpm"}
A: {"value": 4800, "unit": "rpm"}
